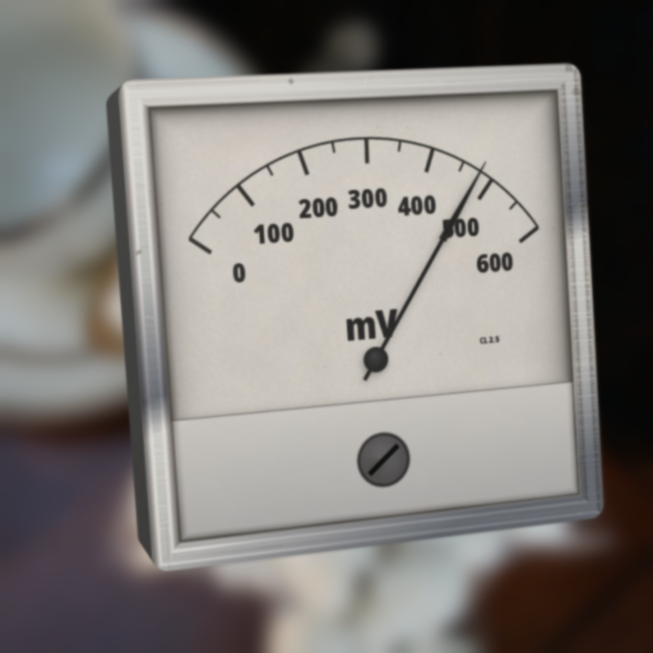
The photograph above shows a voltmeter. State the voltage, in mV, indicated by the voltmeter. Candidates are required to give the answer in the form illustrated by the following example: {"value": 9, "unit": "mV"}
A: {"value": 475, "unit": "mV"}
